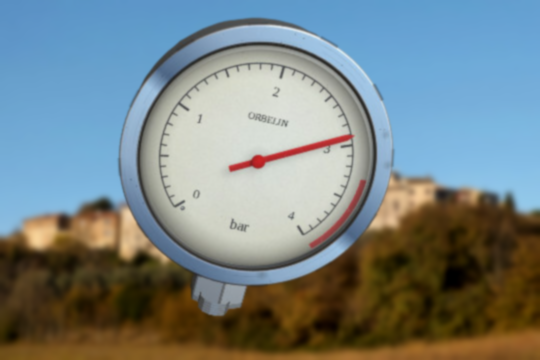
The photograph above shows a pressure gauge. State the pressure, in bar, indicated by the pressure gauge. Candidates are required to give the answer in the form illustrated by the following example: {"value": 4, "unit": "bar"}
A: {"value": 2.9, "unit": "bar"}
